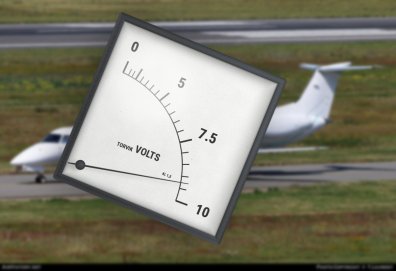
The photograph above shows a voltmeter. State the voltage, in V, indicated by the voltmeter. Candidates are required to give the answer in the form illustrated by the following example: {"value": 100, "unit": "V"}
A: {"value": 9.25, "unit": "V"}
